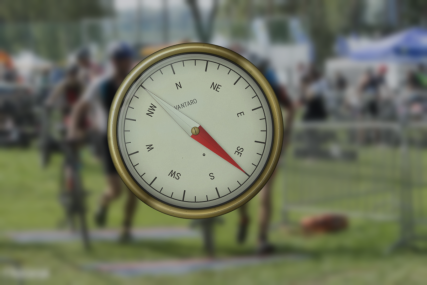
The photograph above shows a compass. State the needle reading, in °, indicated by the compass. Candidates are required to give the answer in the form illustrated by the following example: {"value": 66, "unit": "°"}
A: {"value": 150, "unit": "°"}
